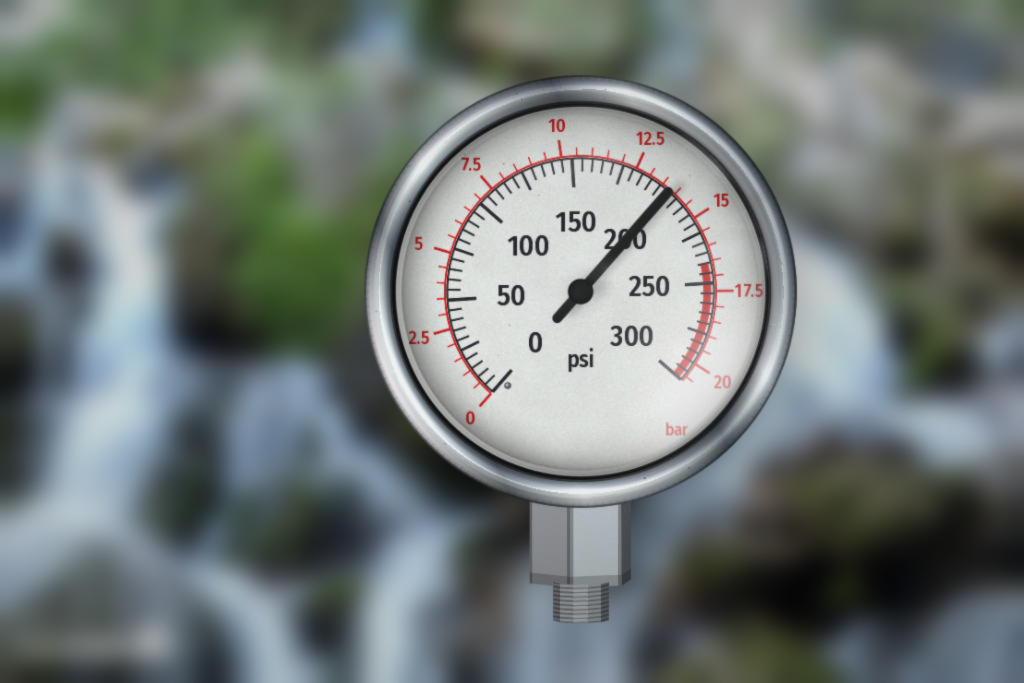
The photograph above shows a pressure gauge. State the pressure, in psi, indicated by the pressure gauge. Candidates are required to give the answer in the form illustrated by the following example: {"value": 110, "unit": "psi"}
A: {"value": 200, "unit": "psi"}
